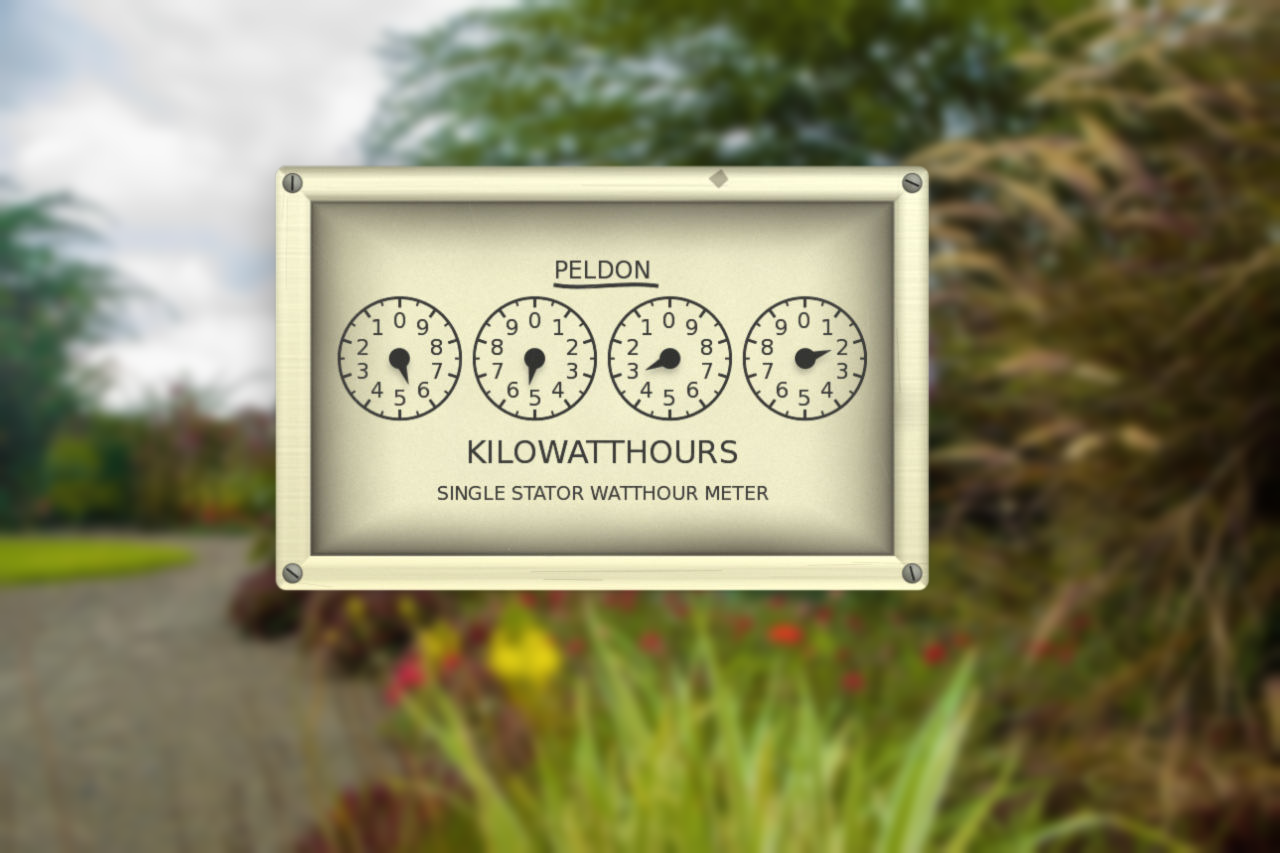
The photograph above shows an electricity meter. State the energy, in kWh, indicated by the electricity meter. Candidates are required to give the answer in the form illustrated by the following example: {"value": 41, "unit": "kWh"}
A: {"value": 5532, "unit": "kWh"}
